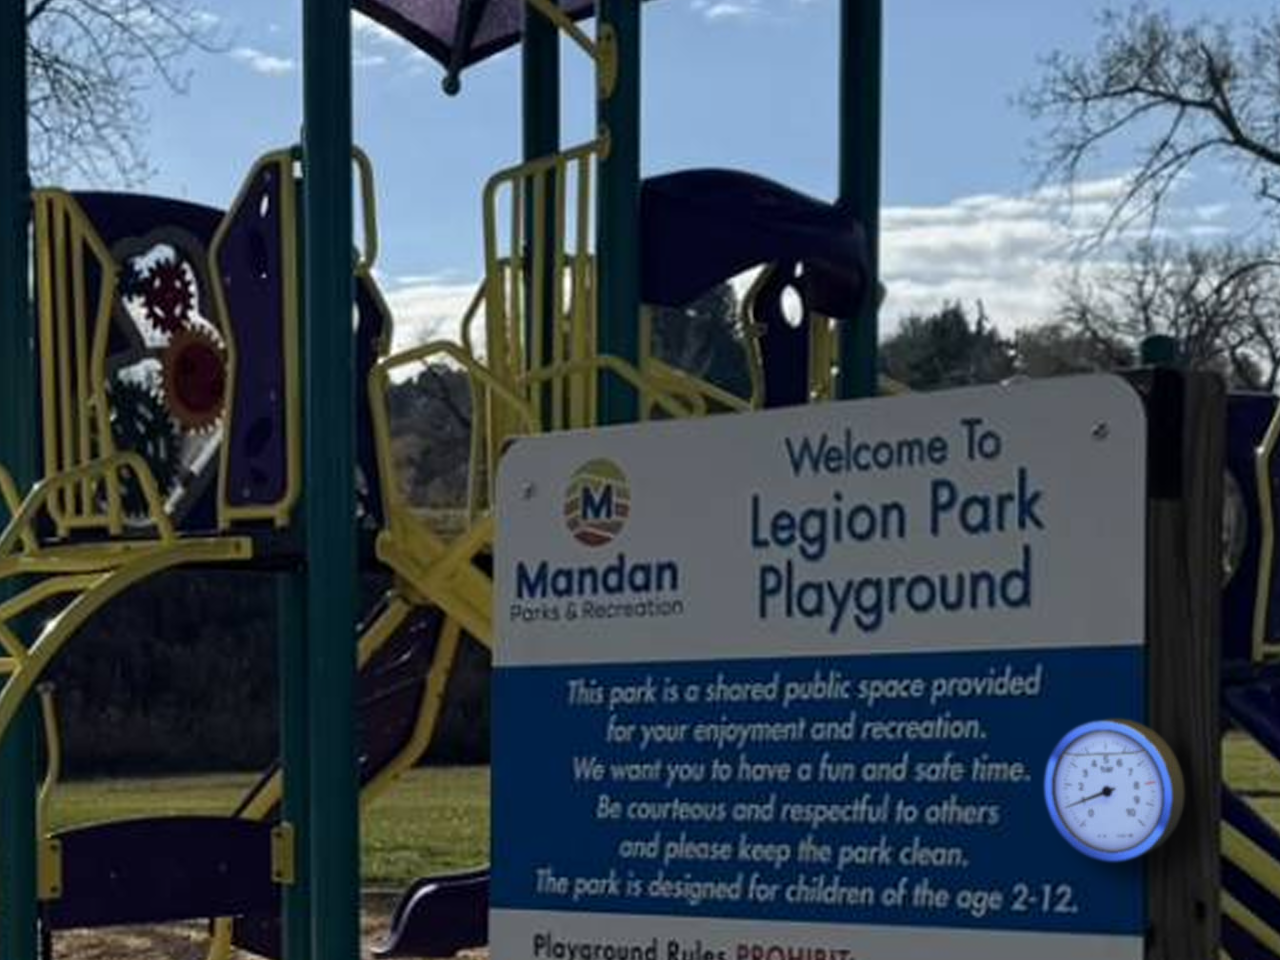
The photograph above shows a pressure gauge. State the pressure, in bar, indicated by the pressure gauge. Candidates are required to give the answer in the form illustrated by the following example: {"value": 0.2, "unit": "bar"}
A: {"value": 1, "unit": "bar"}
